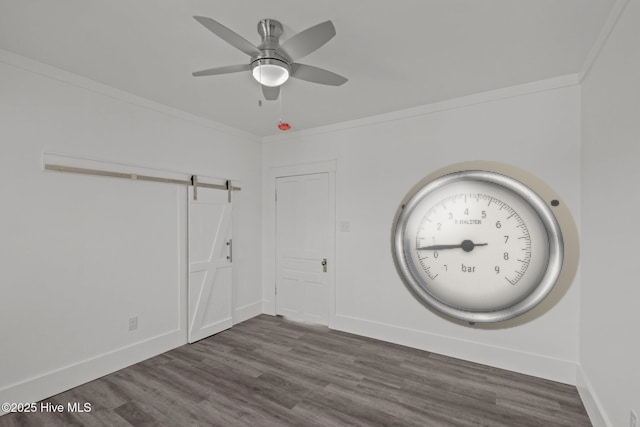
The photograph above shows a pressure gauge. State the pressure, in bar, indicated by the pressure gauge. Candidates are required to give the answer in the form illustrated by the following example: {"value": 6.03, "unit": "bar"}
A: {"value": 0.5, "unit": "bar"}
